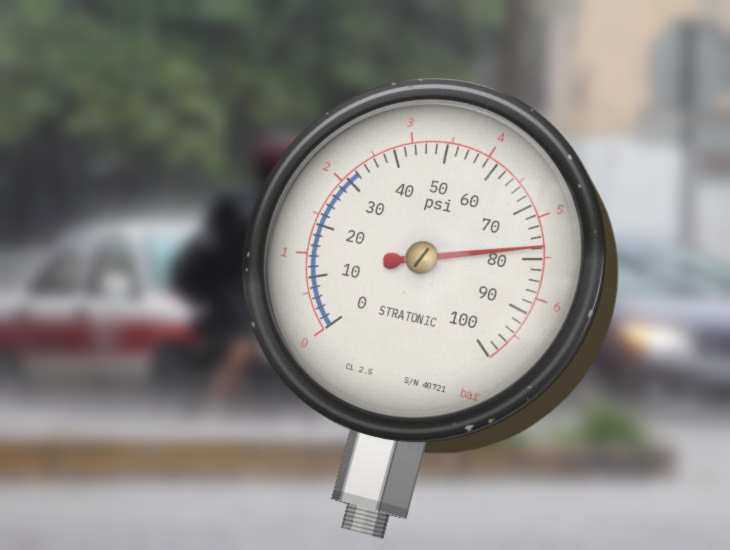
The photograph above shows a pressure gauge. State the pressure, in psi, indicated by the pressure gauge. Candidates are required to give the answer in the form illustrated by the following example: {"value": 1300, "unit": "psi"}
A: {"value": 78, "unit": "psi"}
